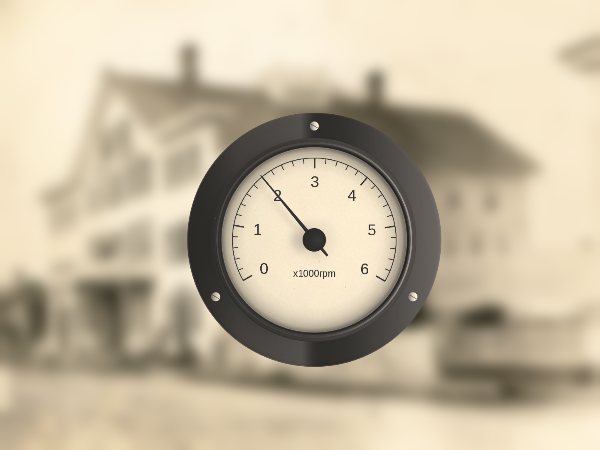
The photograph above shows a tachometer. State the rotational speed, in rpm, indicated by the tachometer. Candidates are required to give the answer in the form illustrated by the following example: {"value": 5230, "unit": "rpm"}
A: {"value": 2000, "unit": "rpm"}
